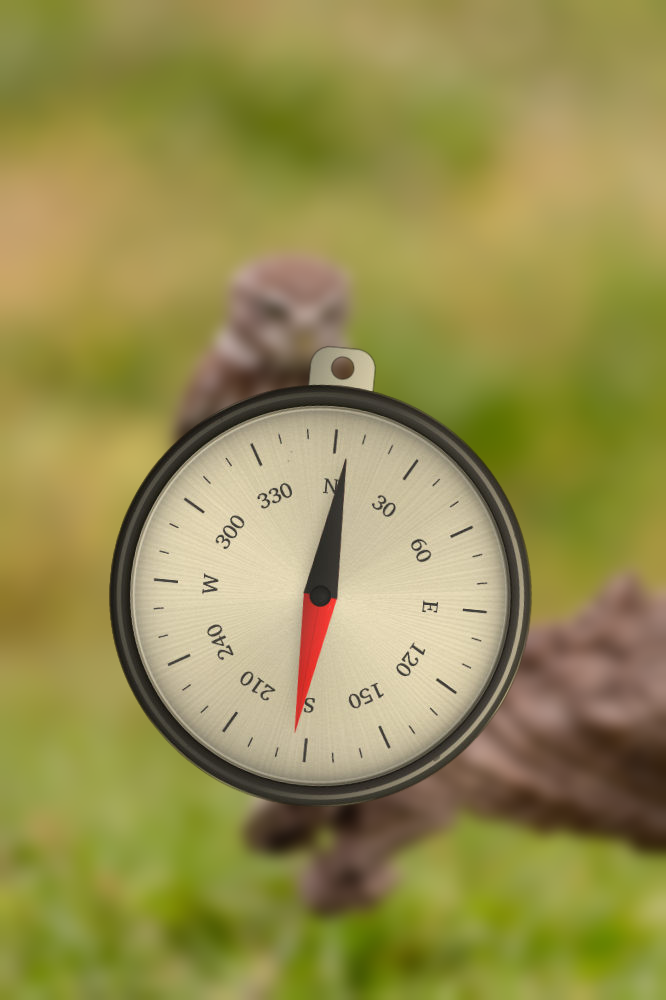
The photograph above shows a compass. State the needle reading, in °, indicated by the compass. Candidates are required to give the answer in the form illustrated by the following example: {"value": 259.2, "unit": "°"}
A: {"value": 185, "unit": "°"}
